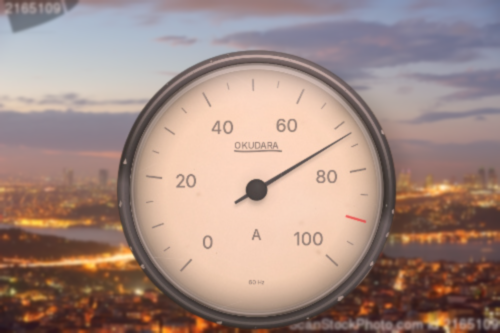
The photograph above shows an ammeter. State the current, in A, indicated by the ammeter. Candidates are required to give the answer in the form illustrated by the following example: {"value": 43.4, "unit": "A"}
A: {"value": 72.5, "unit": "A"}
